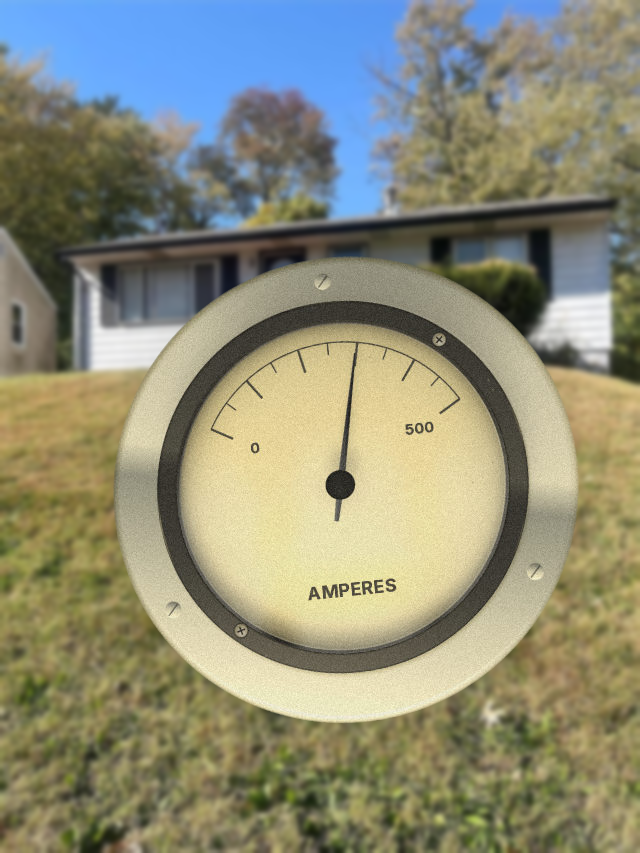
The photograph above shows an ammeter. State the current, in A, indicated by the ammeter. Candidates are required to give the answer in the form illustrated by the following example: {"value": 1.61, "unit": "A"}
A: {"value": 300, "unit": "A"}
